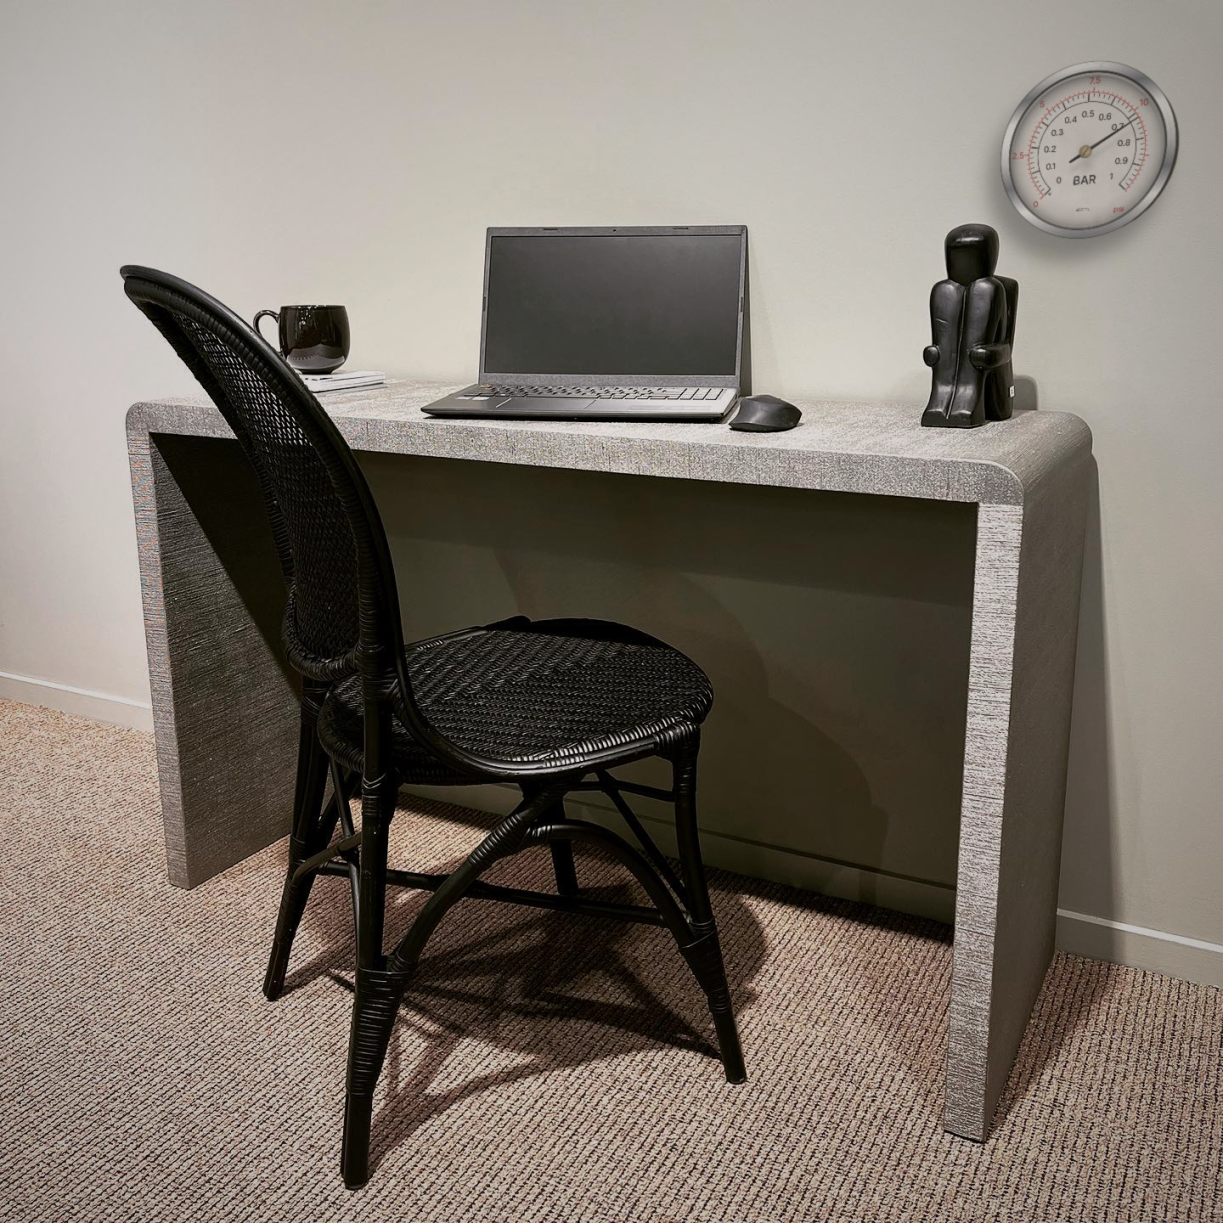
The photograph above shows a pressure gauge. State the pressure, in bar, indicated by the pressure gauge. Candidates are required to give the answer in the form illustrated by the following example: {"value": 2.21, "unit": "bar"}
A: {"value": 0.72, "unit": "bar"}
